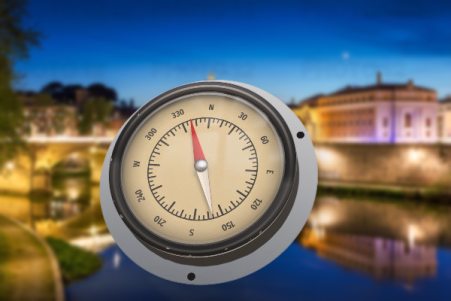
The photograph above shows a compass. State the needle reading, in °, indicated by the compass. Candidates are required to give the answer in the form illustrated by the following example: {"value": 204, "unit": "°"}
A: {"value": 340, "unit": "°"}
